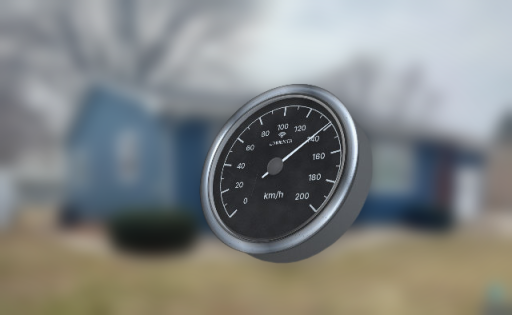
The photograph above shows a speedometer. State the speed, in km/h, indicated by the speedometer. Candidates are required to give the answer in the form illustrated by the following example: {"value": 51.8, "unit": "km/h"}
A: {"value": 140, "unit": "km/h"}
